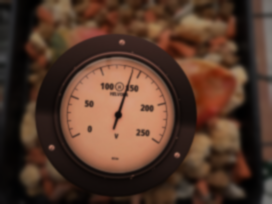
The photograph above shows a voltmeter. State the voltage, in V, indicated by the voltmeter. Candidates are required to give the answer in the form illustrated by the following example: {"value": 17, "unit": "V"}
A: {"value": 140, "unit": "V"}
